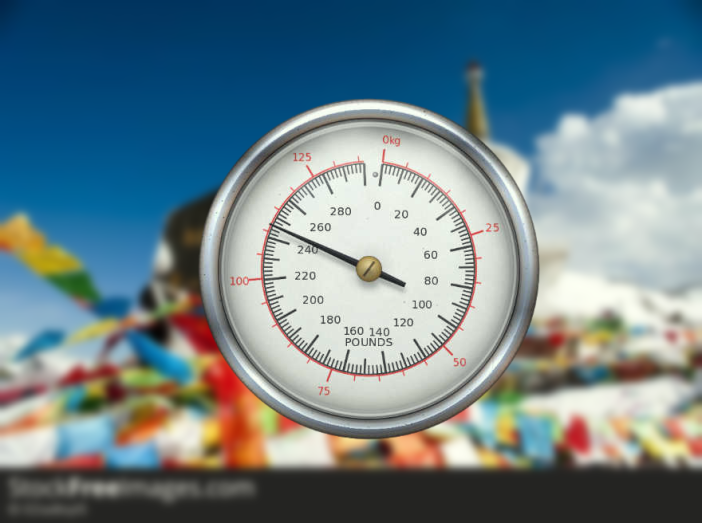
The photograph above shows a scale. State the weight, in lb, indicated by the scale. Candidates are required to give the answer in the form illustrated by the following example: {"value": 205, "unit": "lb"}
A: {"value": 246, "unit": "lb"}
